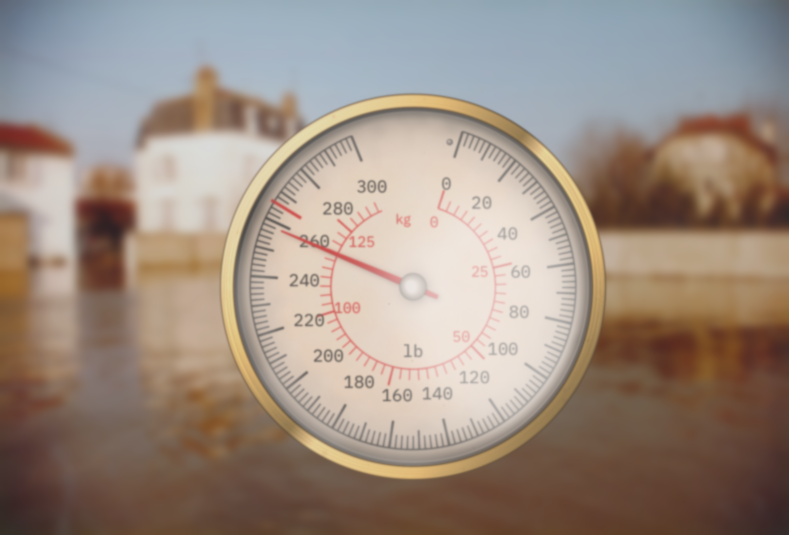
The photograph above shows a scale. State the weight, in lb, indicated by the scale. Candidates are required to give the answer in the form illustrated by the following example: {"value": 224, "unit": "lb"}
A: {"value": 258, "unit": "lb"}
